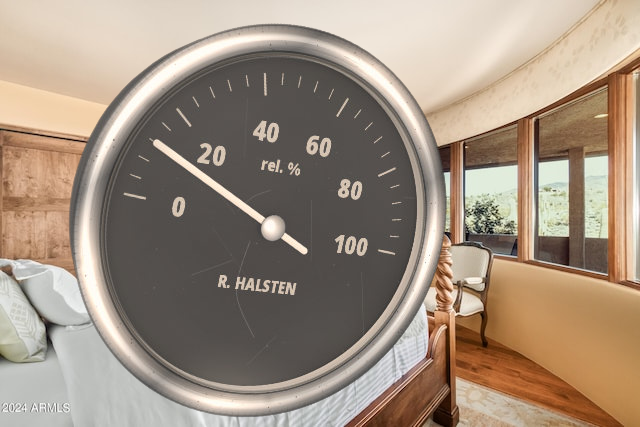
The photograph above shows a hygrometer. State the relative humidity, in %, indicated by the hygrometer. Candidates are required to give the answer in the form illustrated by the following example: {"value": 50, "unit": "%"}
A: {"value": 12, "unit": "%"}
